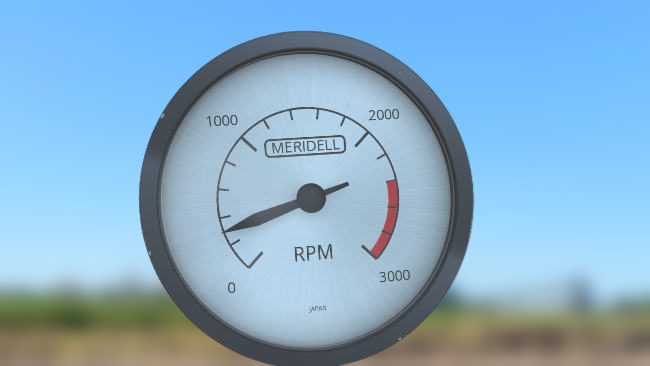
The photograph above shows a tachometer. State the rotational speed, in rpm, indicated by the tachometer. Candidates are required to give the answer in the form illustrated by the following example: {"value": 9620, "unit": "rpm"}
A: {"value": 300, "unit": "rpm"}
